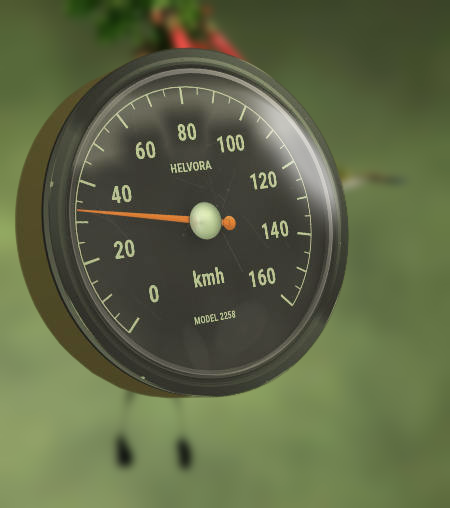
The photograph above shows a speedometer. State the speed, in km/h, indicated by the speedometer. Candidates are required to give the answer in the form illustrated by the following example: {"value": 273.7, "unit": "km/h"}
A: {"value": 32.5, "unit": "km/h"}
